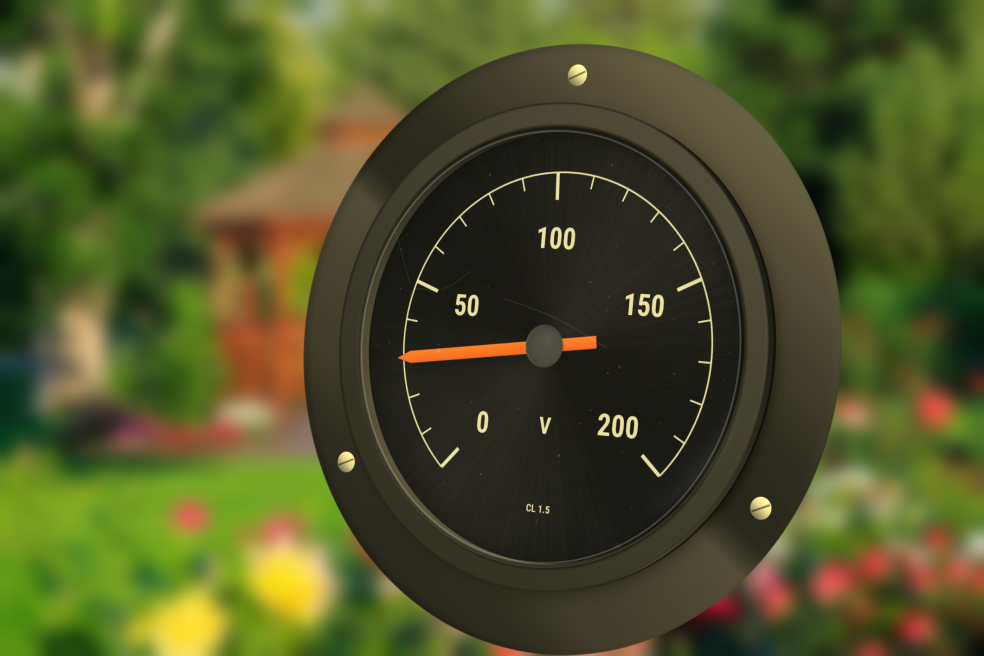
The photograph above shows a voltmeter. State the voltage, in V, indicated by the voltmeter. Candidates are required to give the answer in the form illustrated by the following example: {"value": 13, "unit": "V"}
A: {"value": 30, "unit": "V"}
